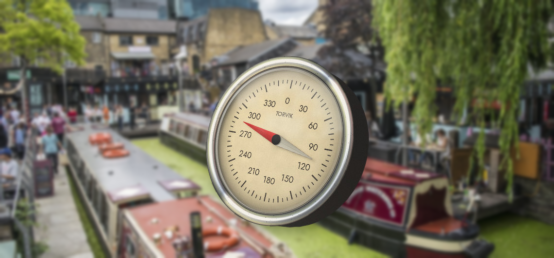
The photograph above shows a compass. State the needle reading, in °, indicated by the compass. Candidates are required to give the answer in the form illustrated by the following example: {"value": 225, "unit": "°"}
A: {"value": 285, "unit": "°"}
